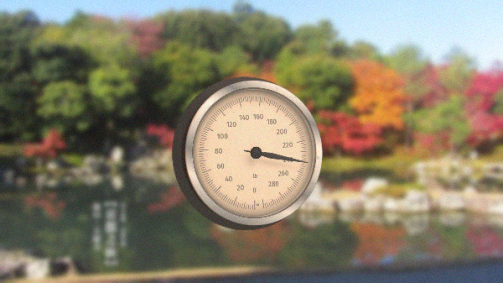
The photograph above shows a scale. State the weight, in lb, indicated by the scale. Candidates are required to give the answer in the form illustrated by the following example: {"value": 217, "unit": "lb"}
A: {"value": 240, "unit": "lb"}
